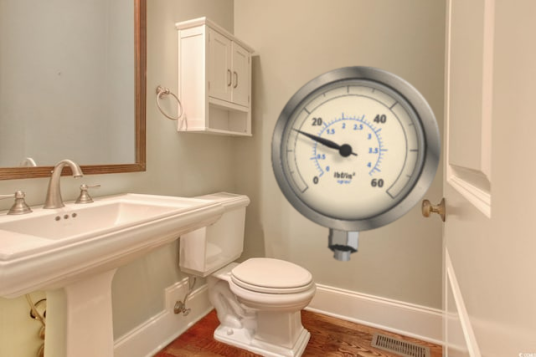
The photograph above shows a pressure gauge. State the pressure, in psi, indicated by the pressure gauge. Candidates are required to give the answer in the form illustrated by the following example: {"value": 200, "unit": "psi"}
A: {"value": 15, "unit": "psi"}
